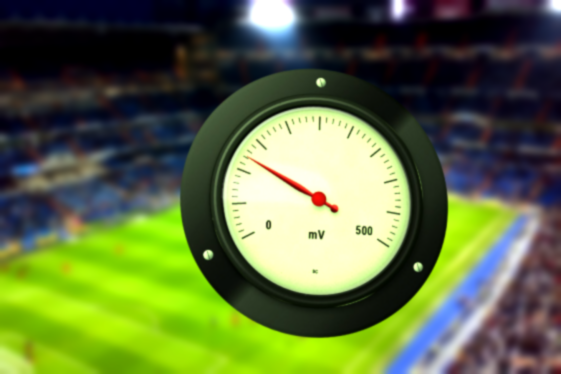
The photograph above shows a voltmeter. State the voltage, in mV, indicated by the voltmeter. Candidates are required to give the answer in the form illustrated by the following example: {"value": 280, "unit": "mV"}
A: {"value": 120, "unit": "mV"}
